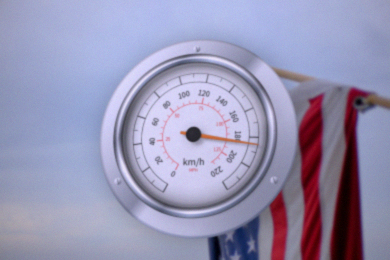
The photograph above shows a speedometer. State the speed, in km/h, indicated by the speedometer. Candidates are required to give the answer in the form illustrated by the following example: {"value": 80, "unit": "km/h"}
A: {"value": 185, "unit": "km/h"}
